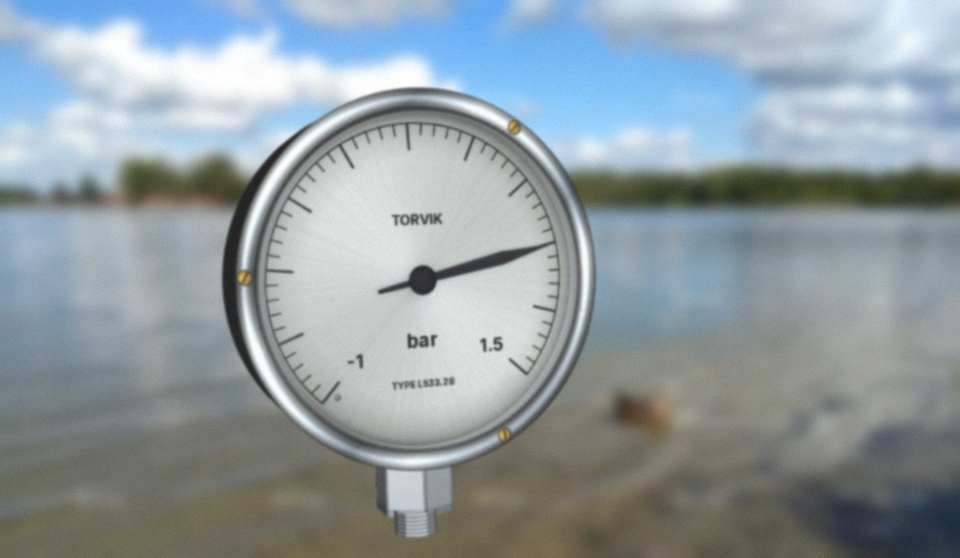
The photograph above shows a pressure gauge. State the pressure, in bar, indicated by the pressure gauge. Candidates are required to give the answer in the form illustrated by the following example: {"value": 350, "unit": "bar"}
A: {"value": 1, "unit": "bar"}
